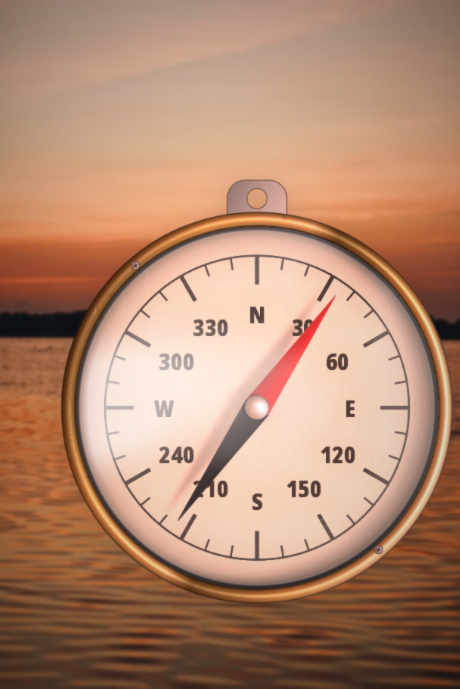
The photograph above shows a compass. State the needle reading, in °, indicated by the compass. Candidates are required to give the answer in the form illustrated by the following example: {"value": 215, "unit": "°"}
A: {"value": 35, "unit": "°"}
